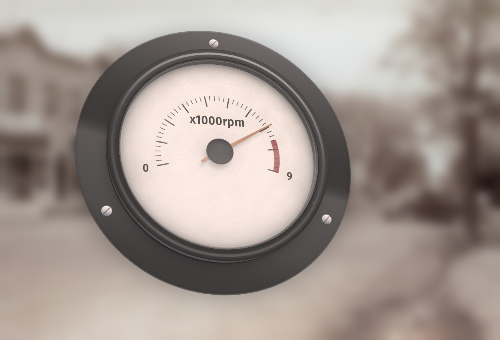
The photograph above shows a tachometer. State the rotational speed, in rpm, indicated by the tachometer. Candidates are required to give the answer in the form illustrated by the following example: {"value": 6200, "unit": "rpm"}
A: {"value": 7000, "unit": "rpm"}
